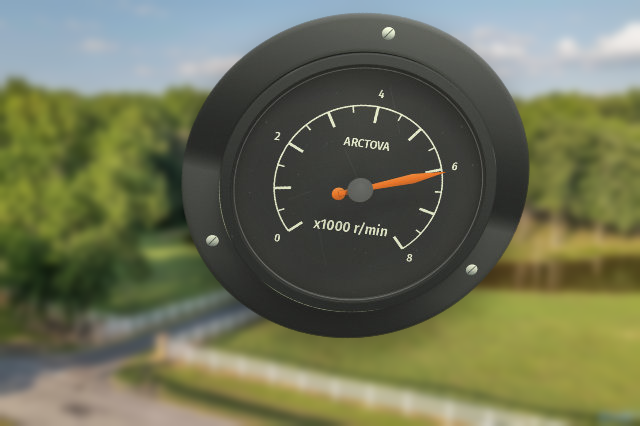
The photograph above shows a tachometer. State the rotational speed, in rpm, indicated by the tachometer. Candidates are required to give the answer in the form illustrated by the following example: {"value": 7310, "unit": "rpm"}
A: {"value": 6000, "unit": "rpm"}
